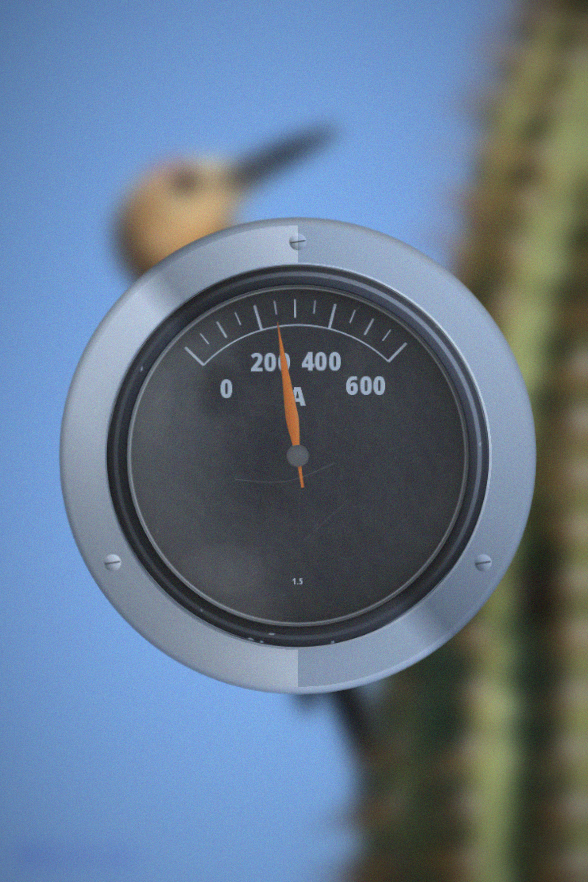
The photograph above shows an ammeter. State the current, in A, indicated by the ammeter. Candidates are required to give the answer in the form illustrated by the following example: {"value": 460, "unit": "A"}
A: {"value": 250, "unit": "A"}
